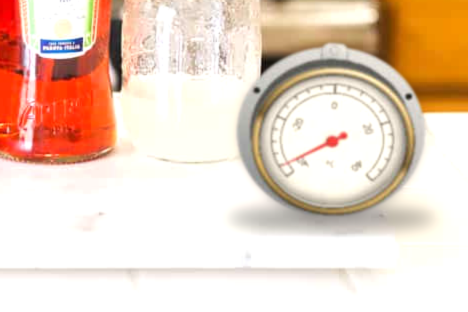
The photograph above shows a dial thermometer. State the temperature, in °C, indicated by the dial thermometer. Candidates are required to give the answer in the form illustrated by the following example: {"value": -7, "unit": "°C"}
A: {"value": -36, "unit": "°C"}
